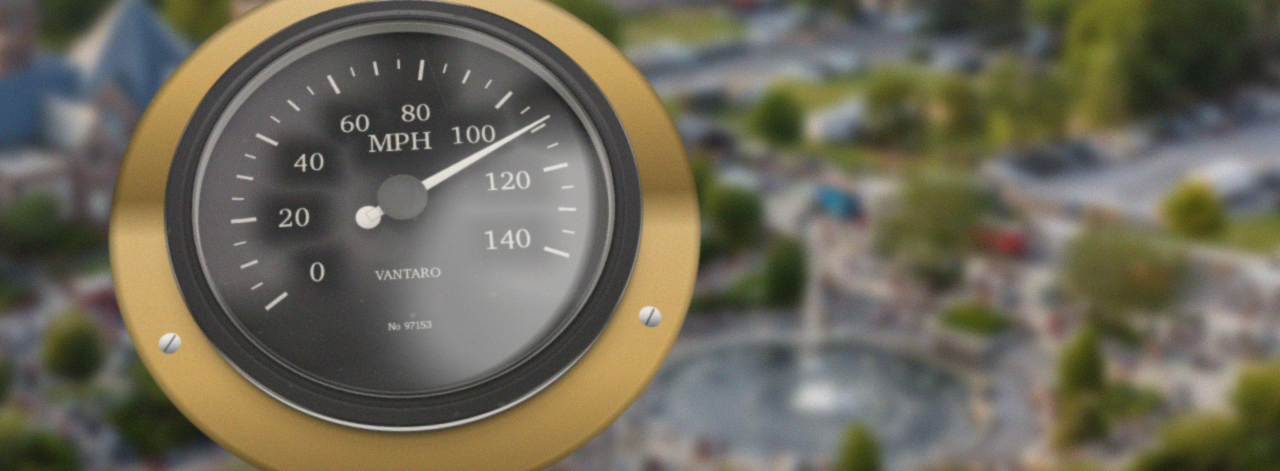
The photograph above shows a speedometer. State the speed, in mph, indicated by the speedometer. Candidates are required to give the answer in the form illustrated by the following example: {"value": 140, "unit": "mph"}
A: {"value": 110, "unit": "mph"}
